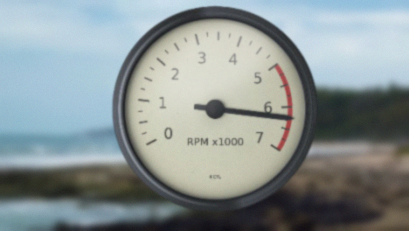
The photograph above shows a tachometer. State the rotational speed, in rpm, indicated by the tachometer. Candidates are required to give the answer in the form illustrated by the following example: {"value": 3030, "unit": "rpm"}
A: {"value": 6250, "unit": "rpm"}
